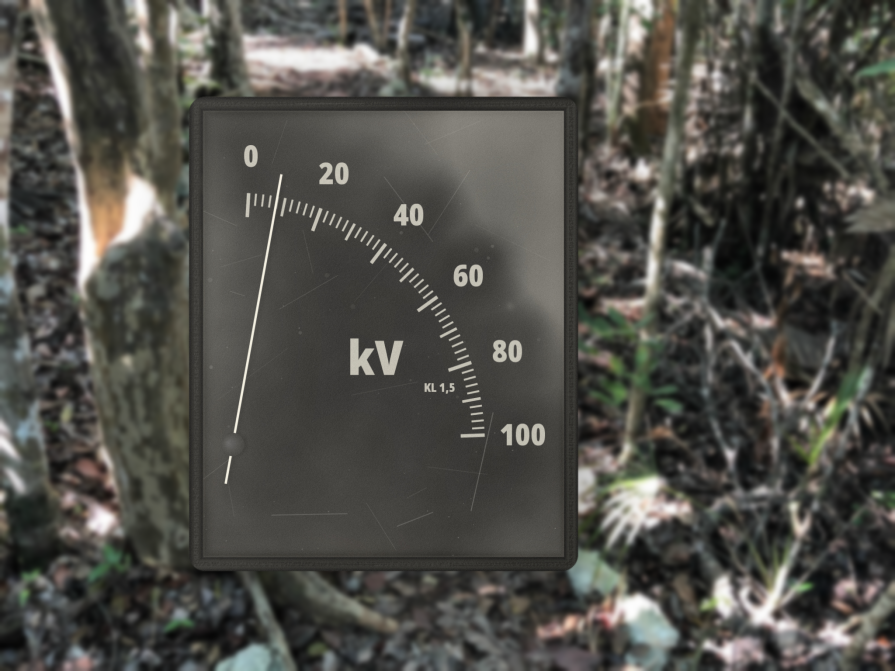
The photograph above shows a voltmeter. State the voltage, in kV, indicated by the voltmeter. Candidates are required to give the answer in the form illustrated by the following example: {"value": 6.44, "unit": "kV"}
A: {"value": 8, "unit": "kV"}
